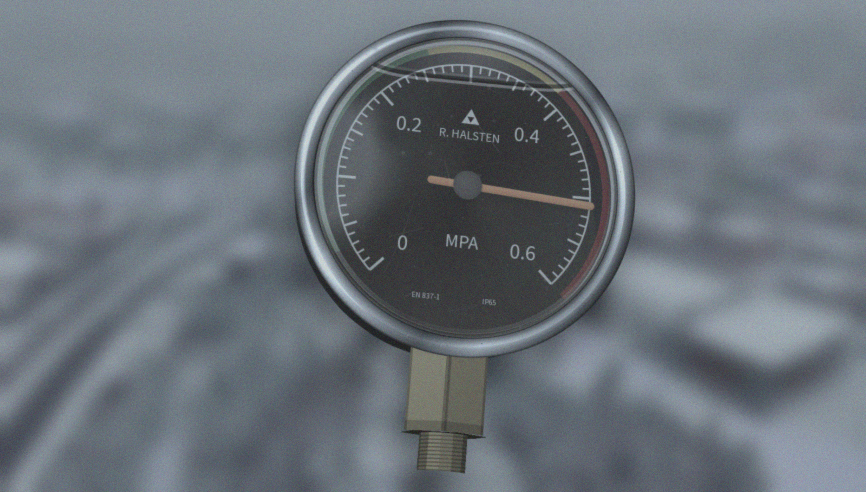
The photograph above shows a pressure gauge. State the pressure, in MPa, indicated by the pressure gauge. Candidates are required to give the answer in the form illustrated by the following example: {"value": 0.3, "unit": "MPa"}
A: {"value": 0.51, "unit": "MPa"}
